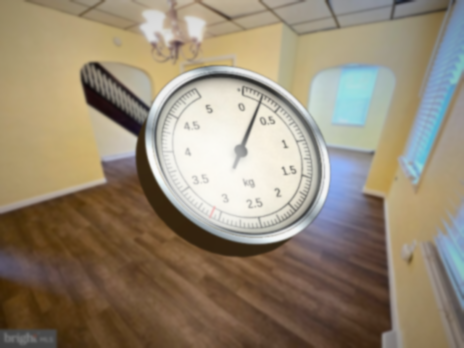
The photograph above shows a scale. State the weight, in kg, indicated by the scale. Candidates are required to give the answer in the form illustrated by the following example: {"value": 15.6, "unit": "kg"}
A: {"value": 0.25, "unit": "kg"}
